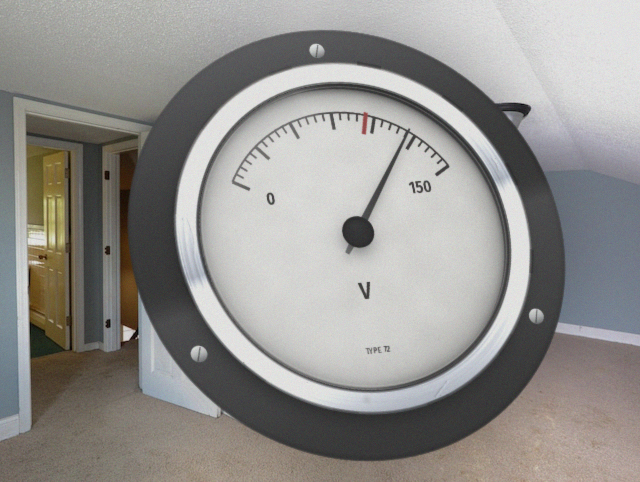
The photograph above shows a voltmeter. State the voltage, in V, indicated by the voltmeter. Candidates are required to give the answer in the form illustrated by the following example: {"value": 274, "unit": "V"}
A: {"value": 120, "unit": "V"}
